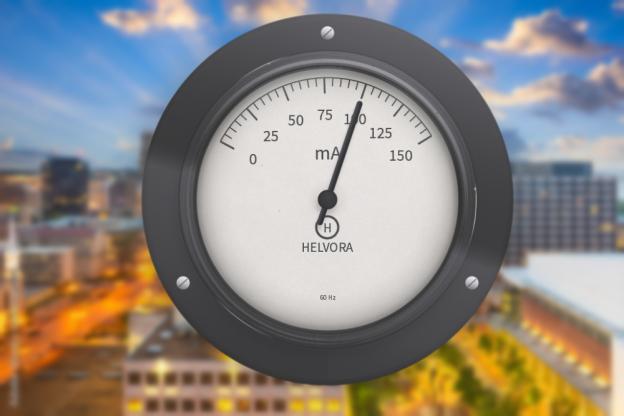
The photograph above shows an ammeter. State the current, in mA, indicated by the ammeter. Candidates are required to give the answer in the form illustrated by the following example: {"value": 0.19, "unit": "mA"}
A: {"value": 100, "unit": "mA"}
